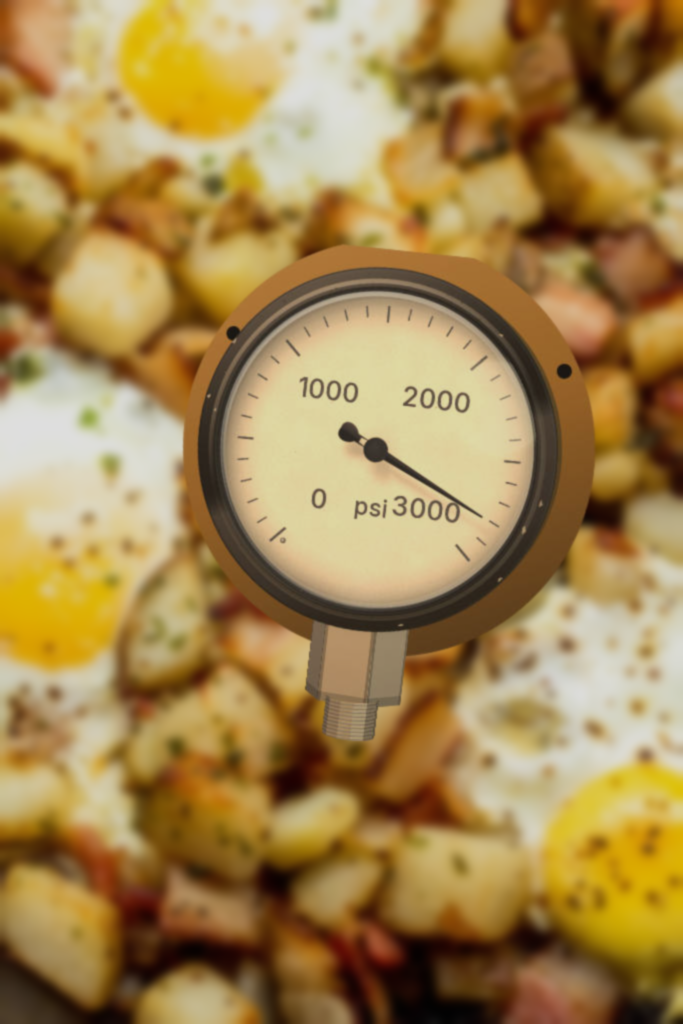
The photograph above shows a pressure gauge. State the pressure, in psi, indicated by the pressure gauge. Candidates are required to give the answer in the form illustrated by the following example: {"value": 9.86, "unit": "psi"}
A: {"value": 2800, "unit": "psi"}
